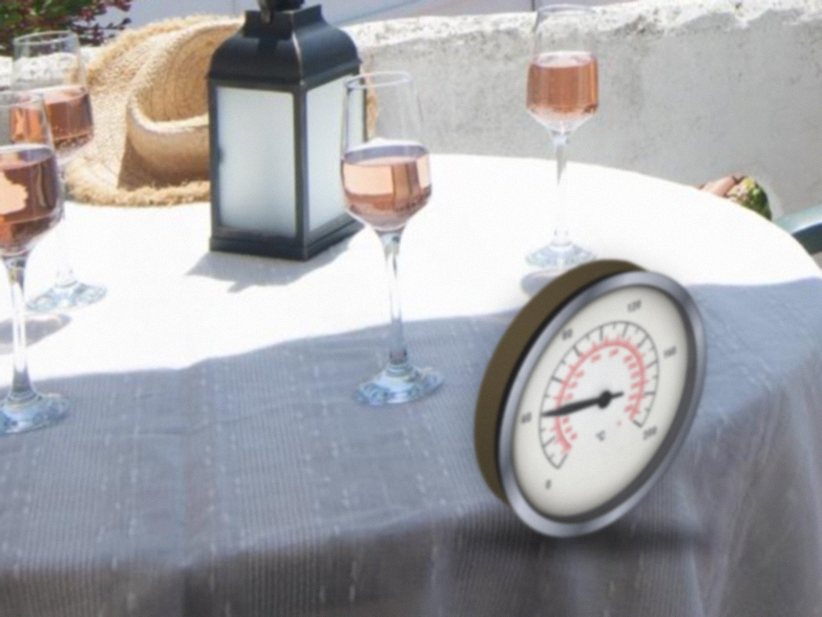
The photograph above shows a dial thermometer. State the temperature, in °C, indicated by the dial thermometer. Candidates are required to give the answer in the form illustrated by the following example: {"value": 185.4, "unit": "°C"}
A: {"value": 40, "unit": "°C"}
